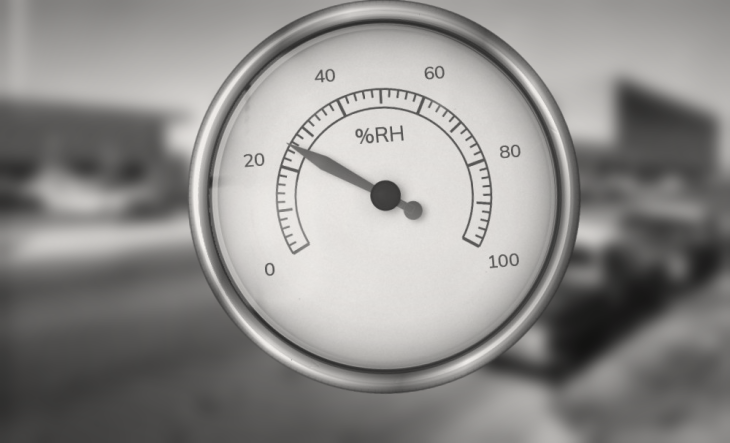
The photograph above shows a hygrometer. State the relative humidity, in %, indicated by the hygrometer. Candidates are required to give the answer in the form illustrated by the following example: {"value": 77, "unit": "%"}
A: {"value": 25, "unit": "%"}
